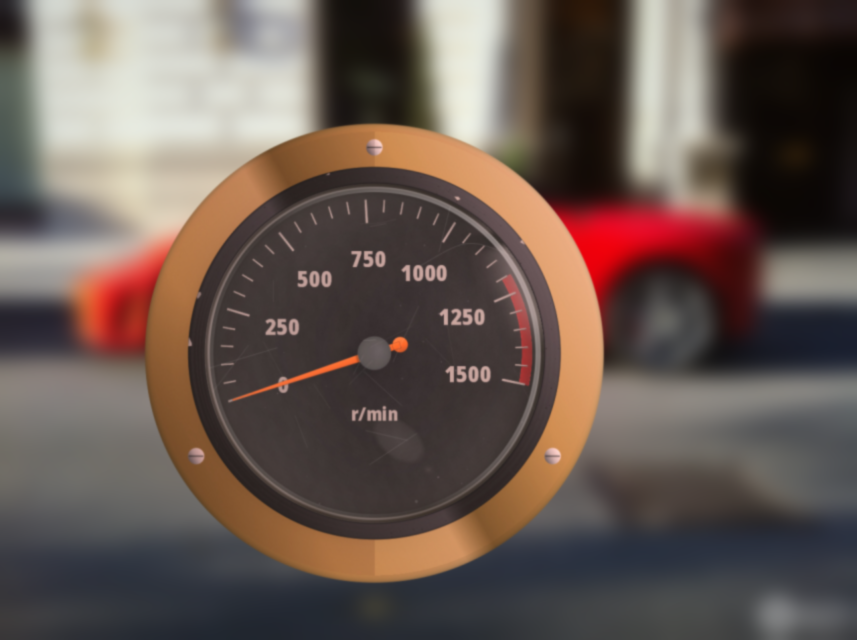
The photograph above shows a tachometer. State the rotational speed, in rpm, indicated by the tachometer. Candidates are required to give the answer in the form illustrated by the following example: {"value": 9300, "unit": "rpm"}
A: {"value": 0, "unit": "rpm"}
